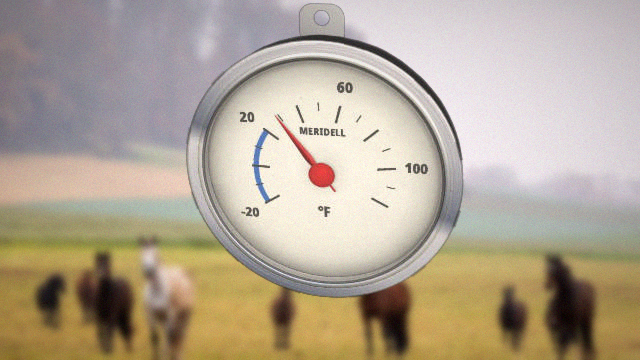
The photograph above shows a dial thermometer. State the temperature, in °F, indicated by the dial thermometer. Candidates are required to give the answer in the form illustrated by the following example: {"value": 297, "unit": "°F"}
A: {"value": 30, "unit": "°F"}
